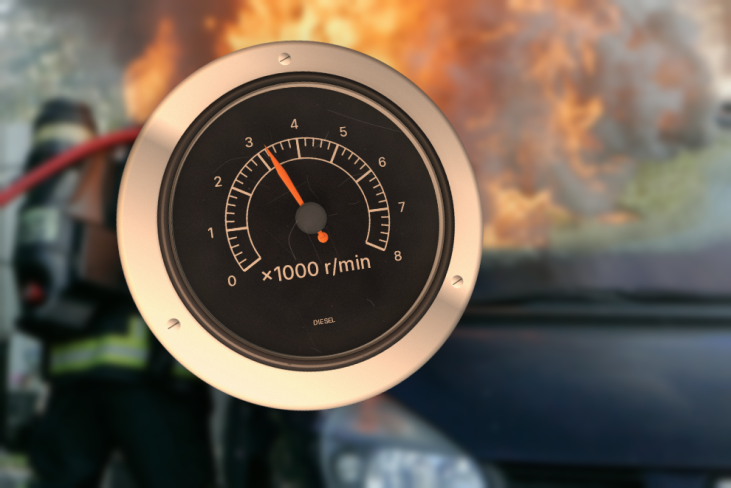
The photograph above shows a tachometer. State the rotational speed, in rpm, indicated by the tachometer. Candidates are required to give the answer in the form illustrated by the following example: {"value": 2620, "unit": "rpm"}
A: {"value": 3200, "unit": "rpm"}
